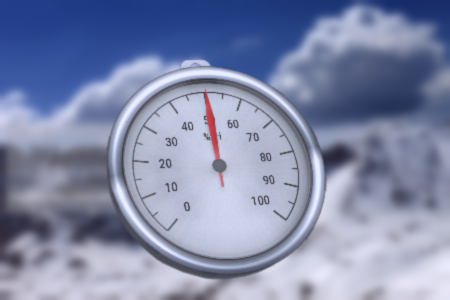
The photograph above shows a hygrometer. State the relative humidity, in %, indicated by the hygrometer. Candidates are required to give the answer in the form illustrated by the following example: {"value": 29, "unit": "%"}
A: {"value": 50, "unit": "%"}
